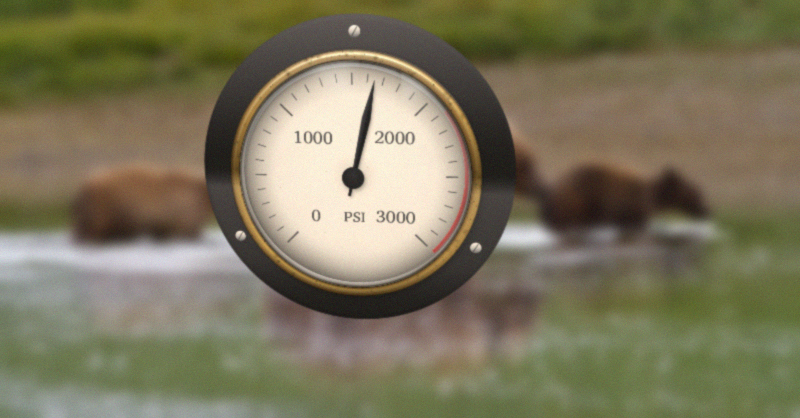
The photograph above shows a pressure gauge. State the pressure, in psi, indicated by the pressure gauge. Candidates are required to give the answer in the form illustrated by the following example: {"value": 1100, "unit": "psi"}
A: {"value": 1650, "unit": "psi"}
